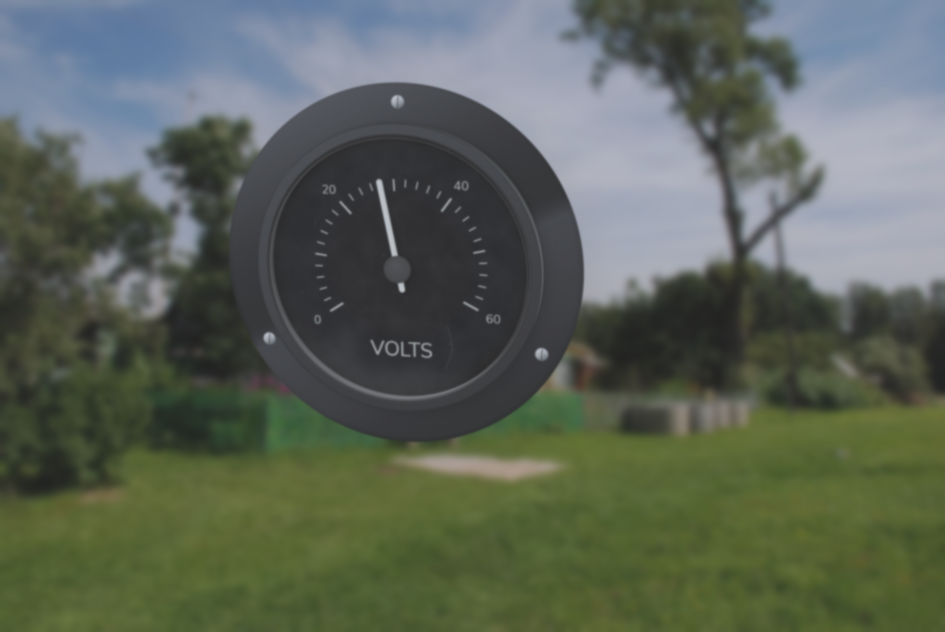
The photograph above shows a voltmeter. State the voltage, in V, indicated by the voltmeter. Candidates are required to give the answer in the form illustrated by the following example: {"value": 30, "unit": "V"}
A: {"value": 28, "unit": "V"}
